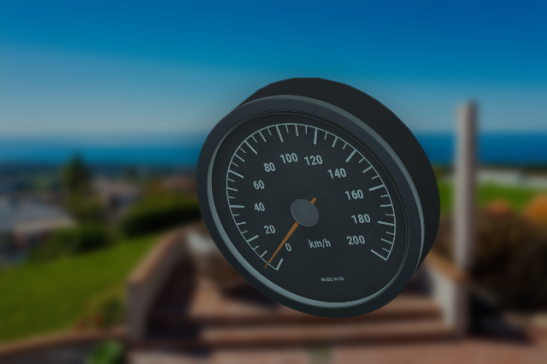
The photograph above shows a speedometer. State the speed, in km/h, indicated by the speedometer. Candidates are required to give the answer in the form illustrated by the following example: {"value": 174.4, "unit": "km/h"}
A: {"value": 5, "unit": "km/h"}
